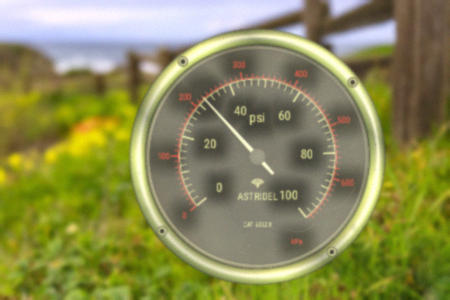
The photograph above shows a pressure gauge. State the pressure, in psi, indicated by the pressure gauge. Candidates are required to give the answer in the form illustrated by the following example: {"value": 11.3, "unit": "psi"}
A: {"value": 32, "unit": "psi"}
